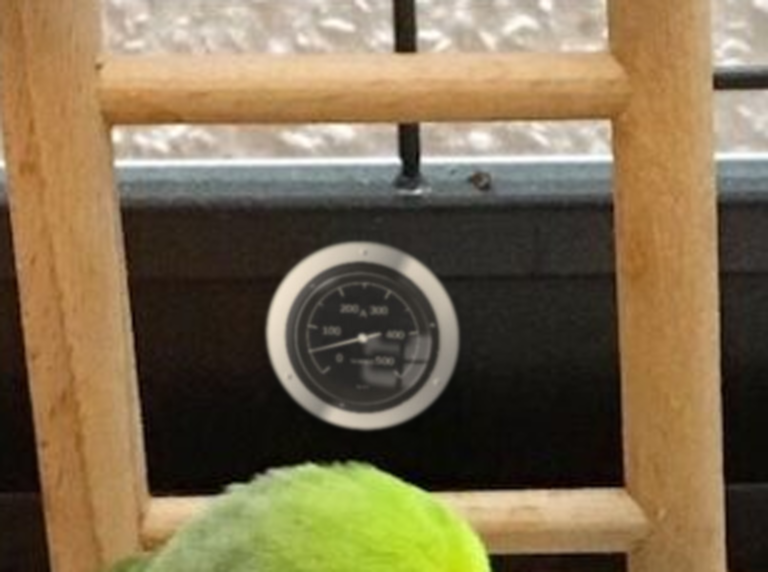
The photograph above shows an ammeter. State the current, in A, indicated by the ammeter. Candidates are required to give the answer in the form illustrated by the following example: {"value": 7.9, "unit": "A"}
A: {"value": 50, "unit": "A"}
